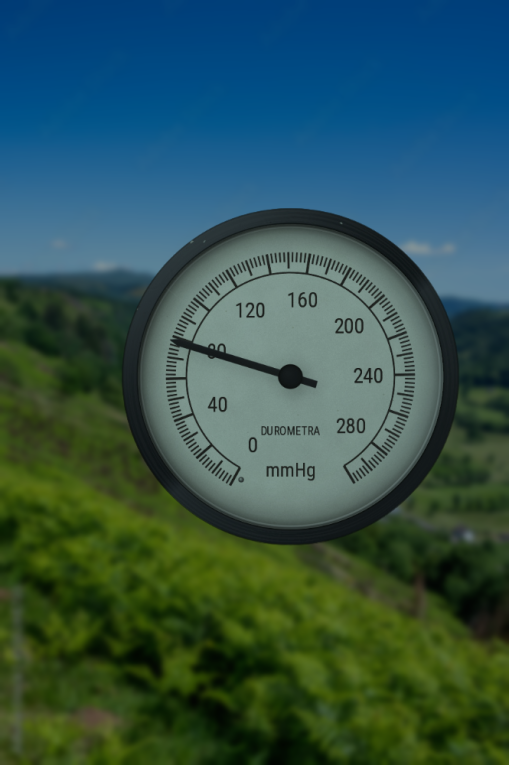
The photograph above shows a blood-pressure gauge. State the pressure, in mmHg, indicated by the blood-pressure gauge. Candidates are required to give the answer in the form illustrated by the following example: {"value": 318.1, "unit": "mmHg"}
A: {"value": 78, "unit": "mmHg"}
